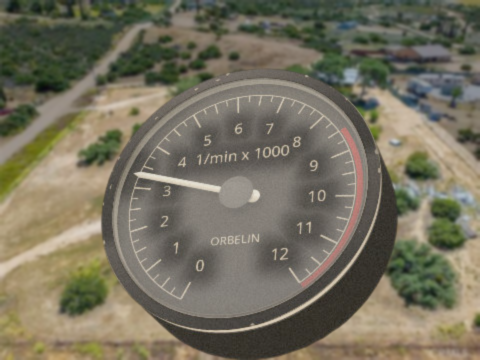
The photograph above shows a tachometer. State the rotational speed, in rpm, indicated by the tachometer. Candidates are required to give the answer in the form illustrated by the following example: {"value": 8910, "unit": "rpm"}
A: {"value": 3250, "unit": "rpm"}
